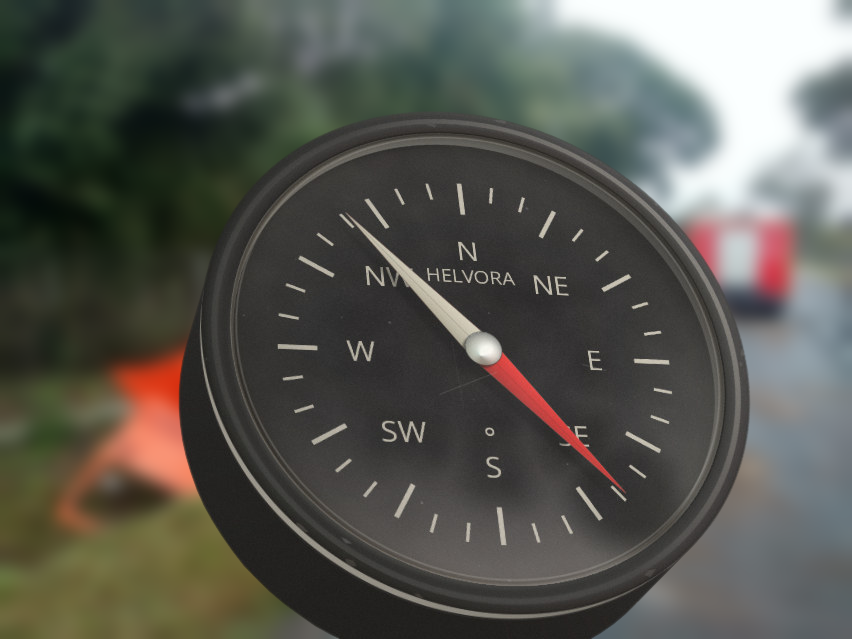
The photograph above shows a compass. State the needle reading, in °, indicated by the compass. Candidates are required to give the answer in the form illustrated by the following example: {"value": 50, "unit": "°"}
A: {"value": 140, "unit": "°"}
